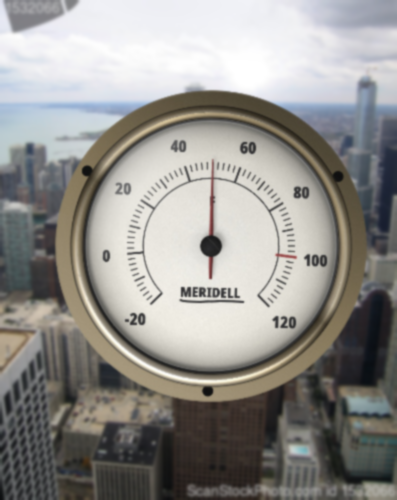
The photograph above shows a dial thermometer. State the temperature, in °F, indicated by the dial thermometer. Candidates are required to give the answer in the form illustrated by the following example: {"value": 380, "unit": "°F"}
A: {"value": 50, "unit": "°F"}
